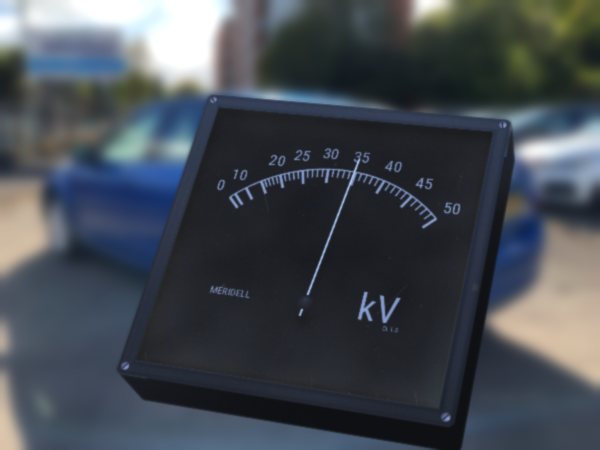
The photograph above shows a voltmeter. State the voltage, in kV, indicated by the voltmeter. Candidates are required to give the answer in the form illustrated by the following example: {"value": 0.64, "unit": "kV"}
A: {"value": 35, "unit": "kV"}
